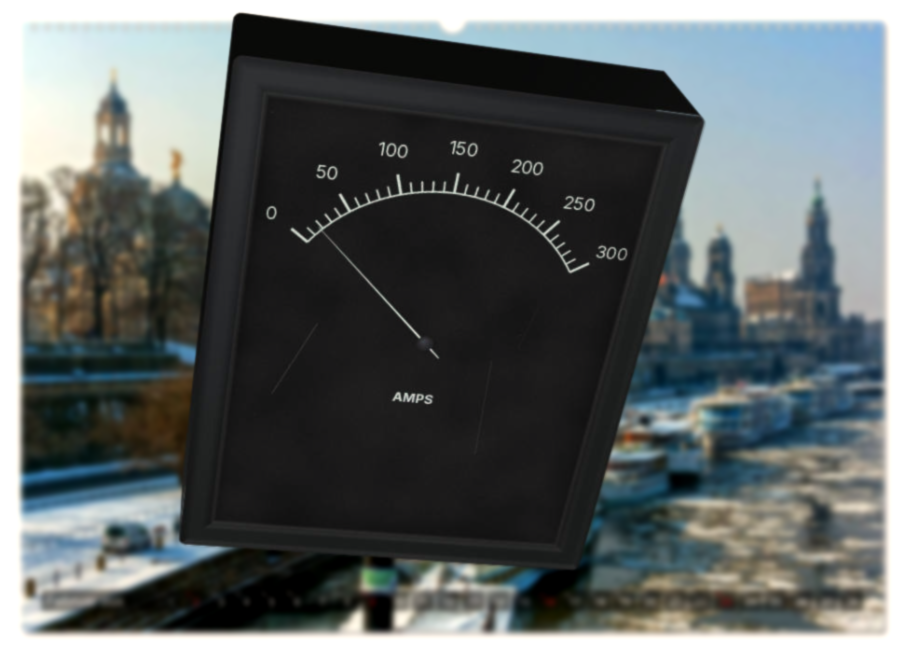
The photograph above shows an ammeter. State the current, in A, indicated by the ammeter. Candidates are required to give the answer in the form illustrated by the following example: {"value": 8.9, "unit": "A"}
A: {"value": 20, "unit": "A"}
